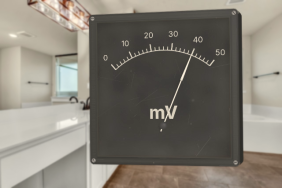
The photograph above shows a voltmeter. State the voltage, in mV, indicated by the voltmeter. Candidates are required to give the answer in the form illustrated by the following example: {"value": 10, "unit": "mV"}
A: {"value": 40, "unit": "mV"}
